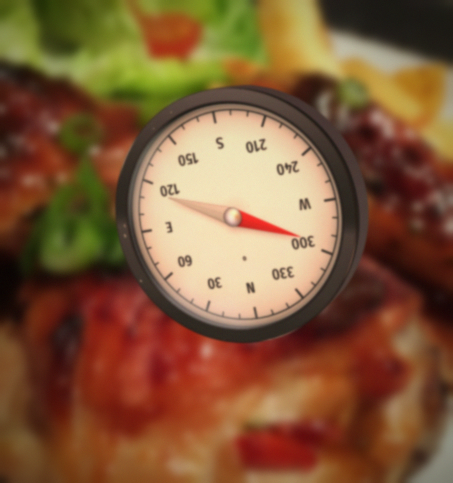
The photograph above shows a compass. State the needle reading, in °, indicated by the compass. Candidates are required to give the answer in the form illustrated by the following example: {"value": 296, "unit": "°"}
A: {"value": 295, "unit": "°"}
